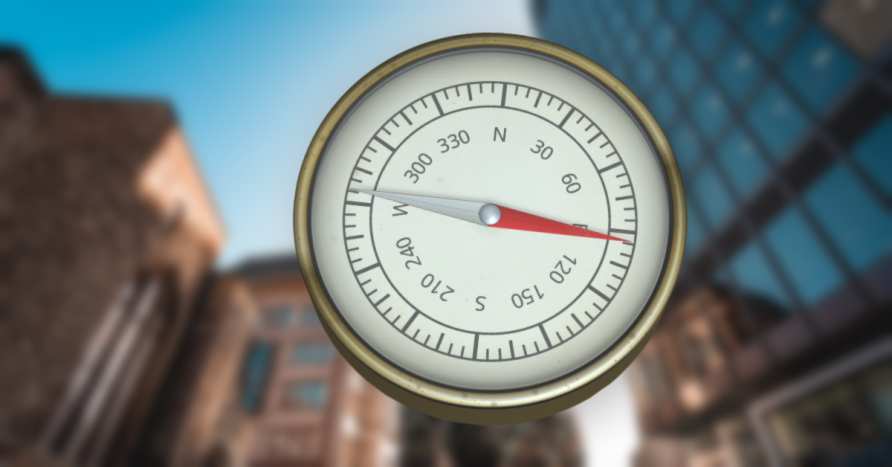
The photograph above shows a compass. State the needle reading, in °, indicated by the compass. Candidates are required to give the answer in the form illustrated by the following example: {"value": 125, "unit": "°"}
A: {"value": 95, "unit": "°"}
